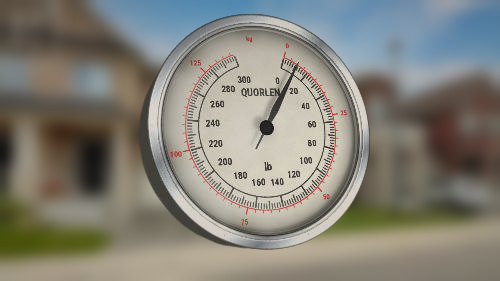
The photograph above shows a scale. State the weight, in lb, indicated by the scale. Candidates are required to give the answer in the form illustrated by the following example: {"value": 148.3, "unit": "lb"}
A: {"value": 10, "unit": "lb"}
